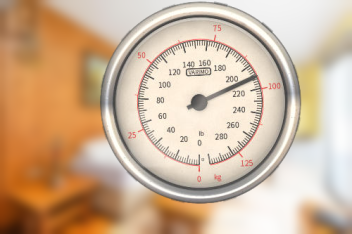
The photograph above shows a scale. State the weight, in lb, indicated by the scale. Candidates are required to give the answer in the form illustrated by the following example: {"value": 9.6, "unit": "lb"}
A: {"value": 210, "unit": "lb"}
